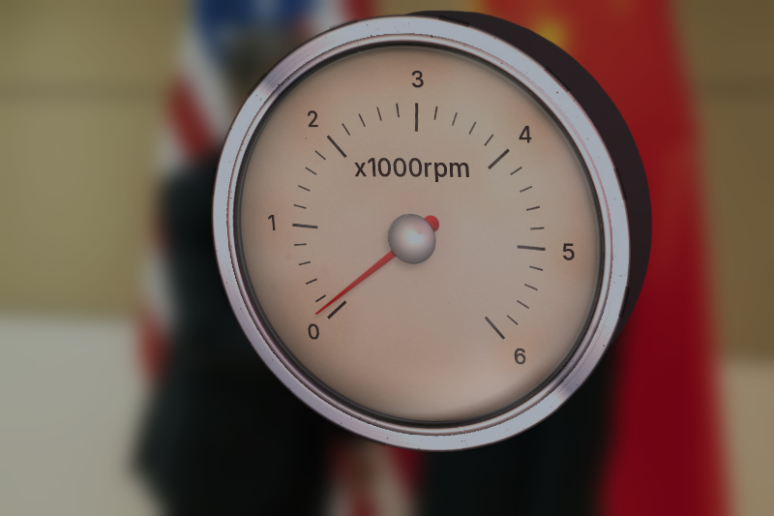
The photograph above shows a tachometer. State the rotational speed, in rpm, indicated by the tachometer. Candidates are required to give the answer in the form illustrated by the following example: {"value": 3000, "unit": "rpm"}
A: {"value": 100, "unit": "rpm"}
